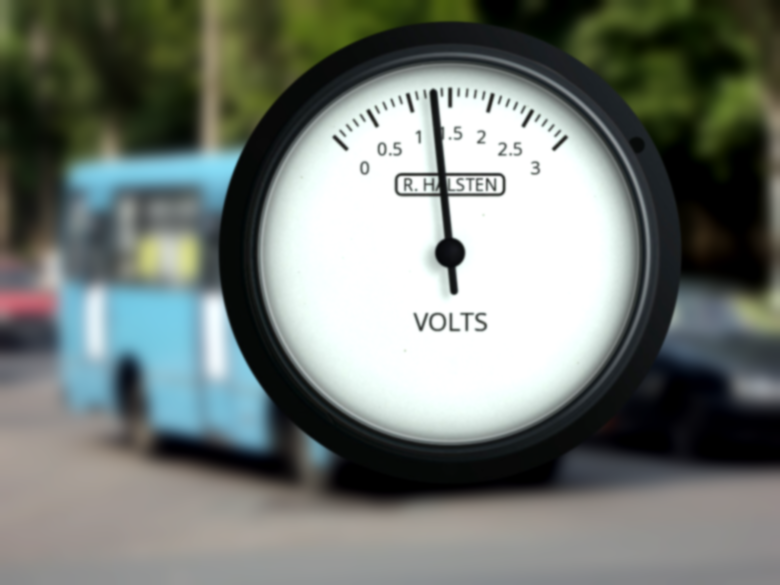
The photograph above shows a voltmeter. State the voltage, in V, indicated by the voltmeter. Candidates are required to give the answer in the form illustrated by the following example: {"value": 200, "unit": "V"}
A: {"value": 1.3, "unit": "V"}
